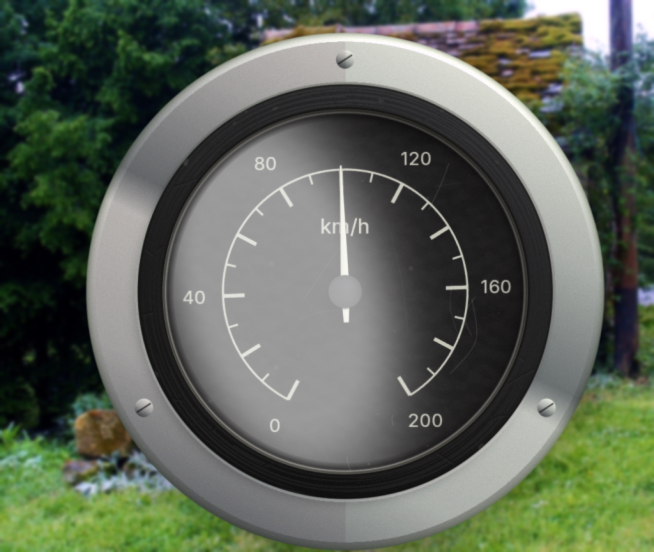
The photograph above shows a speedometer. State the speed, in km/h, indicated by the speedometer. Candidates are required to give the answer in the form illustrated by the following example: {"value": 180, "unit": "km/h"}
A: {"value": 100, "unit": "km/h"}
